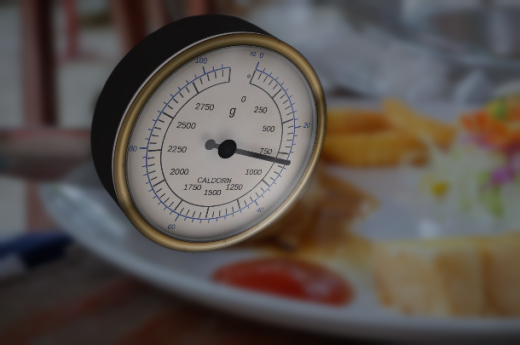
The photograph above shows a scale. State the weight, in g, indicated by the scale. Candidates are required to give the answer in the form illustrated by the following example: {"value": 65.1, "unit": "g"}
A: {"value": 800, "unit": "g"}
